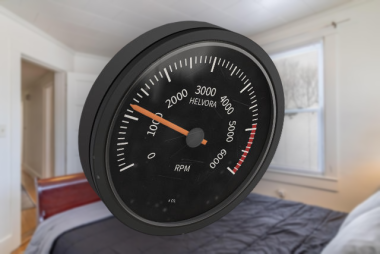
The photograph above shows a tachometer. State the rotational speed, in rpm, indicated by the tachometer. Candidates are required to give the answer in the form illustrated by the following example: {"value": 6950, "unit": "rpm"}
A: {"value": 1200, "unit": "rpm"}
